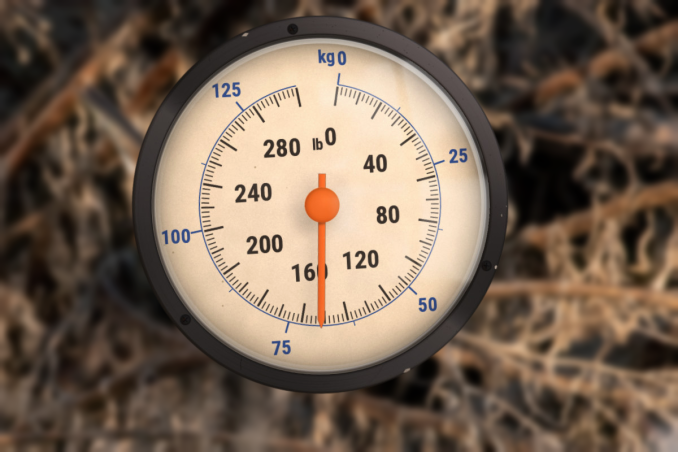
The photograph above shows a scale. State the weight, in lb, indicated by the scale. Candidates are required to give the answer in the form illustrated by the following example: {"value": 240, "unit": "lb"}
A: {"value": 152, "unit": "lb"}
